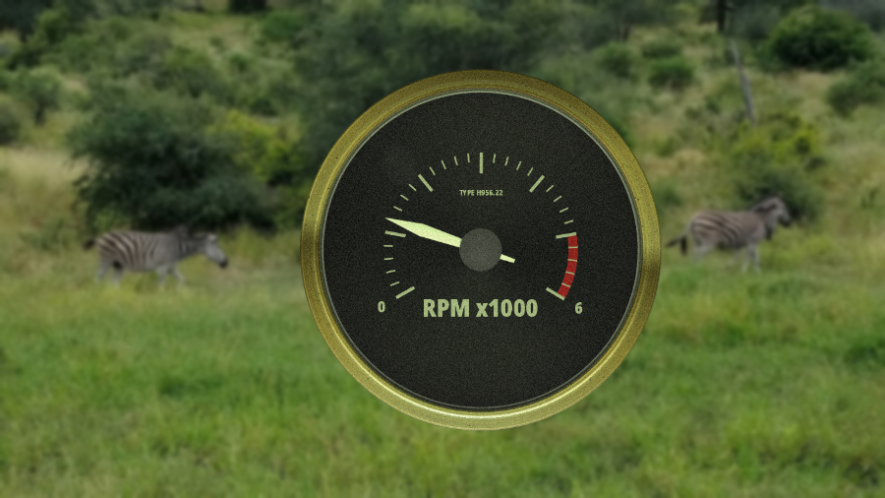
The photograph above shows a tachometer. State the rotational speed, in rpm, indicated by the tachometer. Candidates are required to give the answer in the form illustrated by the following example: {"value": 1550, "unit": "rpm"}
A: {"value": 1200, "unit": "rpm"}
